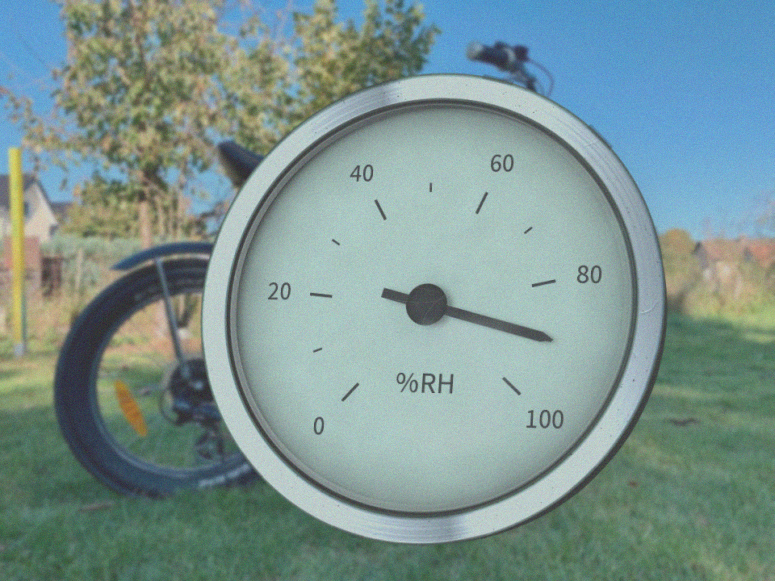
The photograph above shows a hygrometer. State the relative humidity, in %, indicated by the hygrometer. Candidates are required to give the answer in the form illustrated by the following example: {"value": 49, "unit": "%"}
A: {"value": 90, "unit": "%"}
